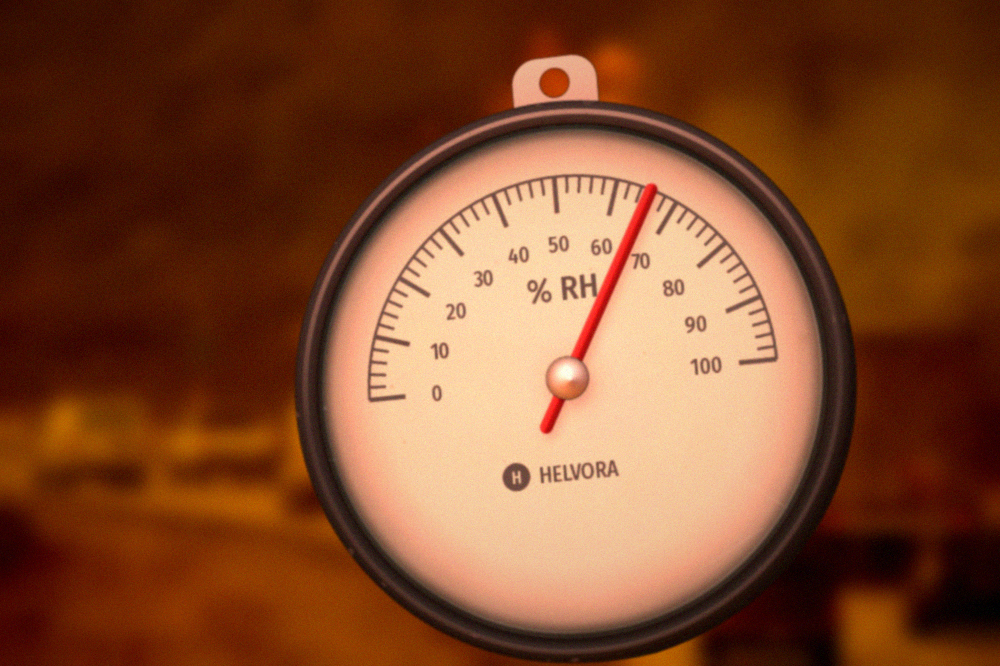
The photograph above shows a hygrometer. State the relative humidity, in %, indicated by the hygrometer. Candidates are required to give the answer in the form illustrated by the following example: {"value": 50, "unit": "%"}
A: {"value": 66, "unit": "%"}
